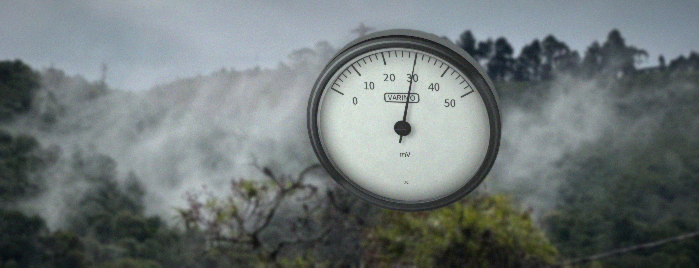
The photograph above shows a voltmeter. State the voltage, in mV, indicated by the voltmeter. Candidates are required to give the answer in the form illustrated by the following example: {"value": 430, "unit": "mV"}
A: {"value": 30, "unit": "mV"}
